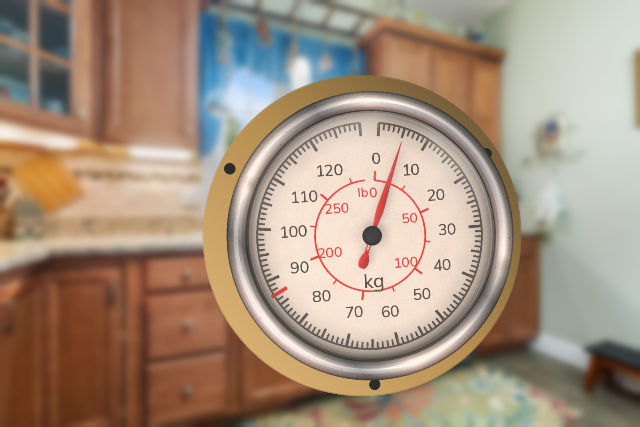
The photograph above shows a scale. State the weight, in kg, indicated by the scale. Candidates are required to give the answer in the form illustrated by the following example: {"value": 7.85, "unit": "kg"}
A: {"value": 5, "unit": "kg"}
